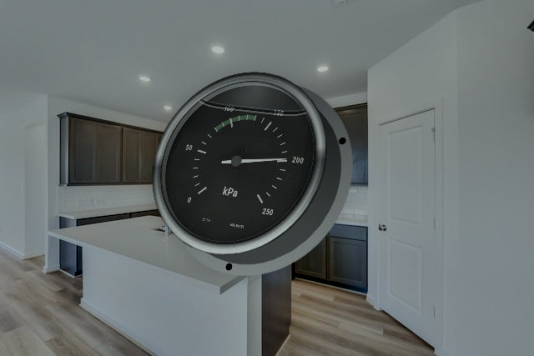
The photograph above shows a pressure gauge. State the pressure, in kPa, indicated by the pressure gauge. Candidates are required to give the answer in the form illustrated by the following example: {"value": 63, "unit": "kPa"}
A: {"value": 200, "unit": "kPa"}
